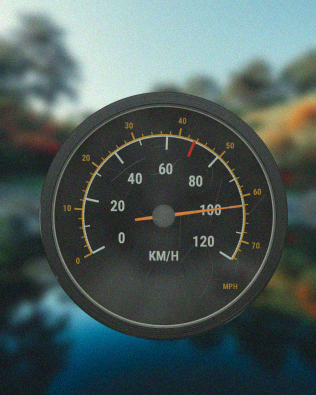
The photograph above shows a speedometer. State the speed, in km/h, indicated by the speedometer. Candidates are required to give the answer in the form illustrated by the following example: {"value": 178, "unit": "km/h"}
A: {"value": 100, "unit": "km/h"}
